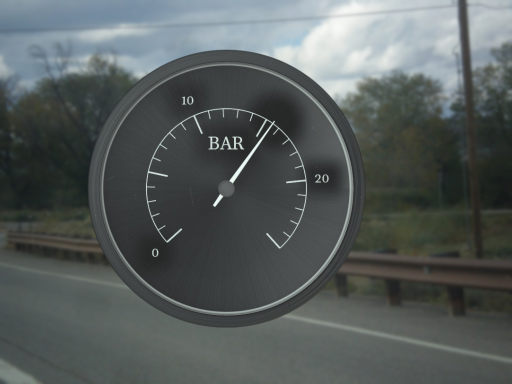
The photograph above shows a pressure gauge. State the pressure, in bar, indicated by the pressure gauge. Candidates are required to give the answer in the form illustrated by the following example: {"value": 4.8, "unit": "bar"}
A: {"value": 15.5, "unit": "bar"}
